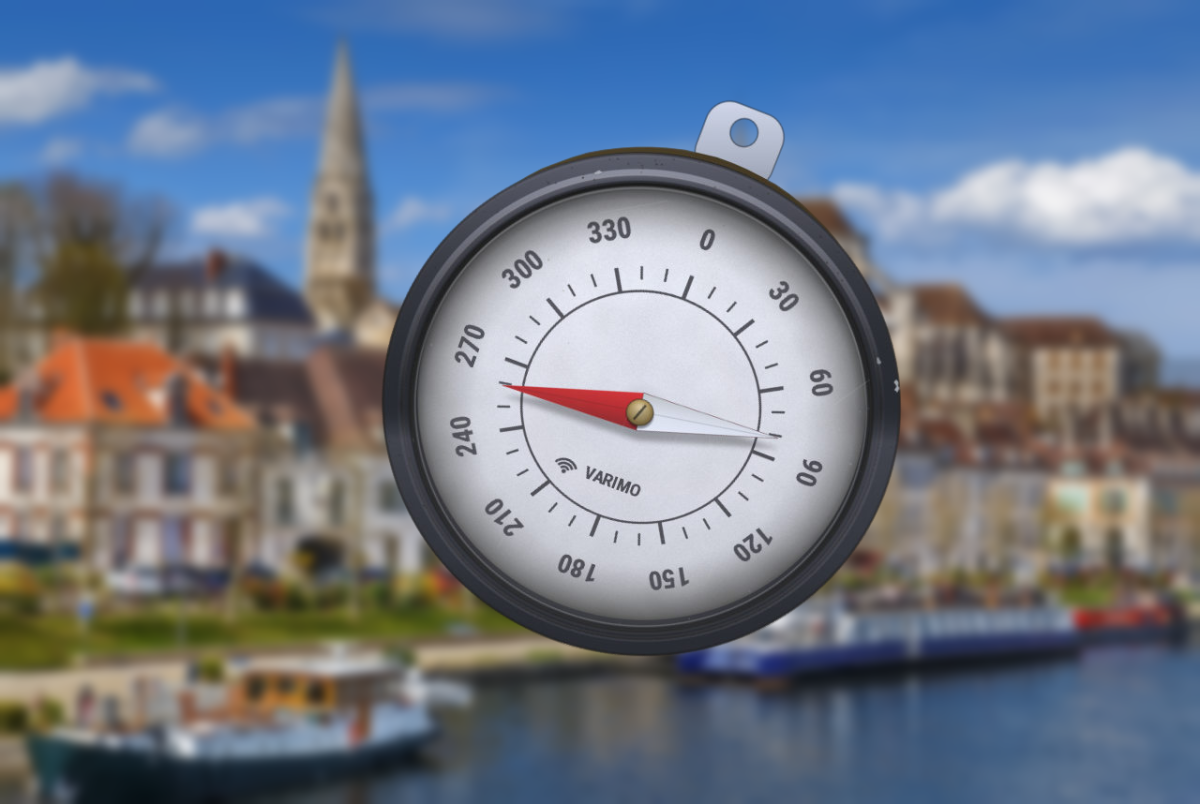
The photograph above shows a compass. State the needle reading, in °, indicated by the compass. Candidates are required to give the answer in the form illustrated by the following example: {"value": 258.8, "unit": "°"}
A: {"value": 260, "unit": "°"}
